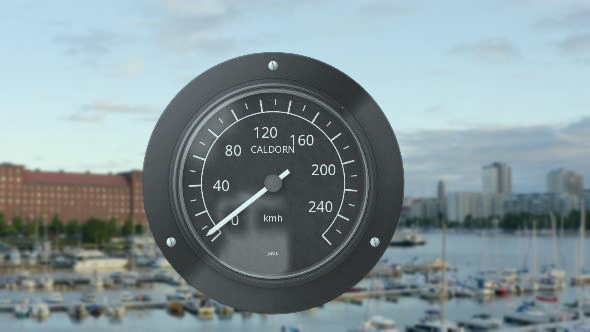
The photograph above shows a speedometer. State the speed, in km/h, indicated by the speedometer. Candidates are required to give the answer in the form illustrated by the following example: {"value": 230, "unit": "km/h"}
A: {"value": 5, "unit": "km/h"}
